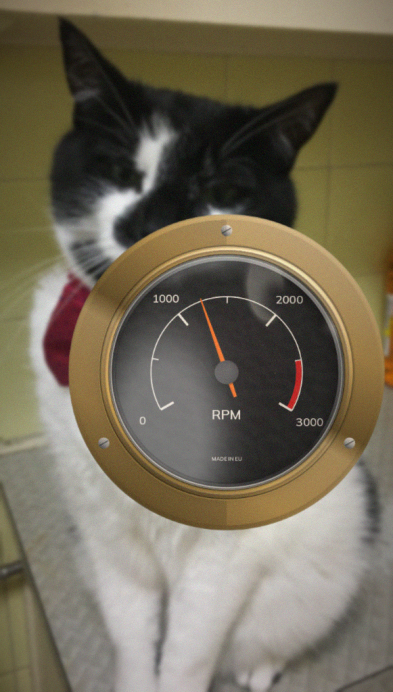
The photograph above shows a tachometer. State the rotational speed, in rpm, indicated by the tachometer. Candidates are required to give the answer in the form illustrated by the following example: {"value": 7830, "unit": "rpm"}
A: {"value": 1250, "unit": "rpm"}
